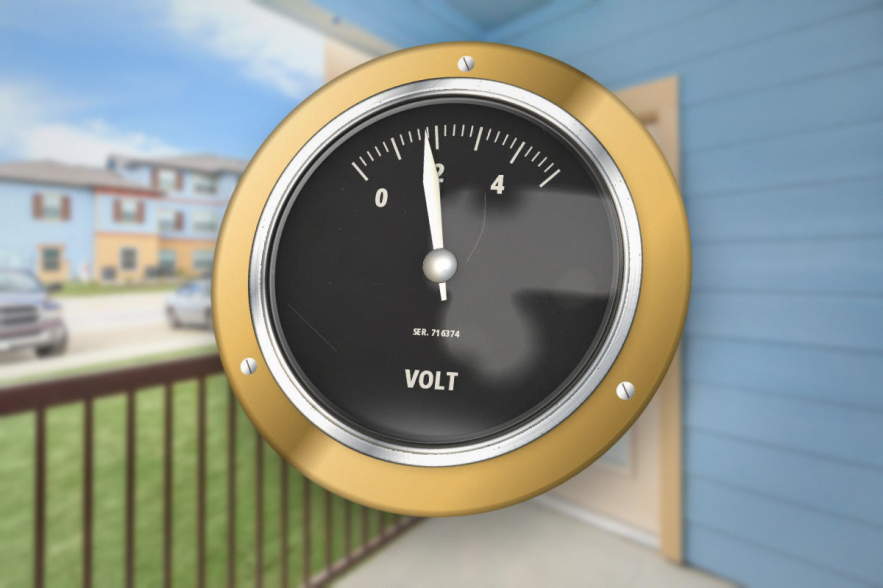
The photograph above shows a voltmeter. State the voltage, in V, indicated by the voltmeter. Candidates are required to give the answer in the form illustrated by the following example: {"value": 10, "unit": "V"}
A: {"value": 1.8, "unit": "V"}
